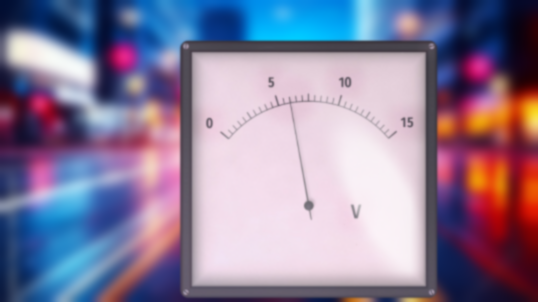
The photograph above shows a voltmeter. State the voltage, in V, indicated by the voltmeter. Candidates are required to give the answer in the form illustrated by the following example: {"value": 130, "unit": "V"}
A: {"value": 6, "unit": "V"}
